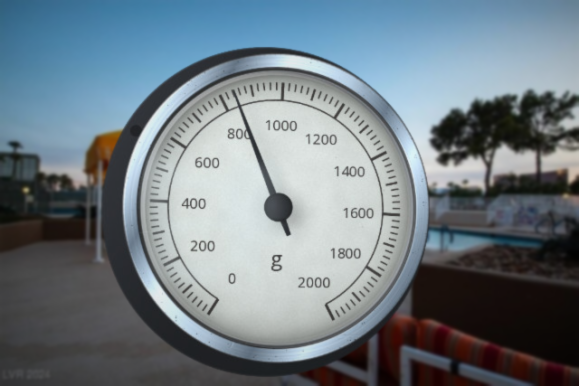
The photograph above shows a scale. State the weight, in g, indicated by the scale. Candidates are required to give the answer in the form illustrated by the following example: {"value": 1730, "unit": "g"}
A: {"value": 840, "unit": "g"}
